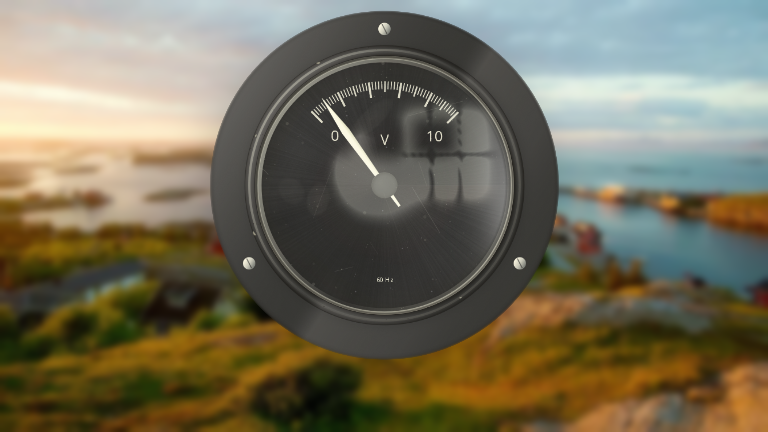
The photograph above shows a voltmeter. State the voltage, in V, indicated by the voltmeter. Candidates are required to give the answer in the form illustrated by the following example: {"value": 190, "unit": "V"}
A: {"value": 1, "unit": "V"}
